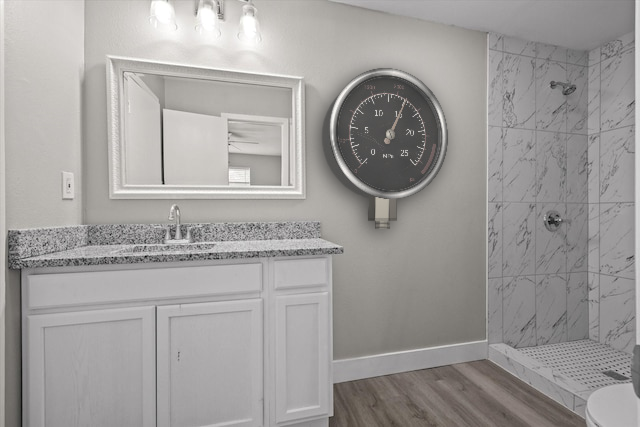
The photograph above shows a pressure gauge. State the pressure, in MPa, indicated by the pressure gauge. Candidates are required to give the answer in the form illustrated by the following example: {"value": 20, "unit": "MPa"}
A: {"value": 15, "unit": "MPa"}
